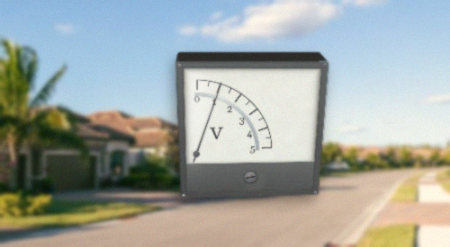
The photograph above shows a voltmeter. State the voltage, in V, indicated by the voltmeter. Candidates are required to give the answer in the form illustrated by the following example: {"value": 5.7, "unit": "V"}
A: {"value": 1, "unit": "V"}
